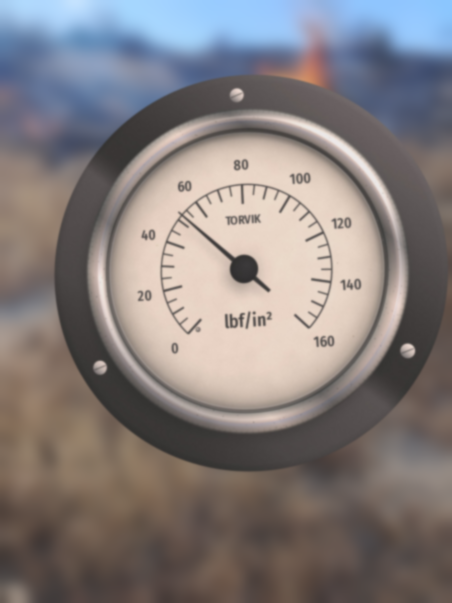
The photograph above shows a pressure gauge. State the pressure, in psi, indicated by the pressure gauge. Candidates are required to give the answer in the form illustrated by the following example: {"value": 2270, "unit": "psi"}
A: {"value": 52.5, "unit": "psi"}
